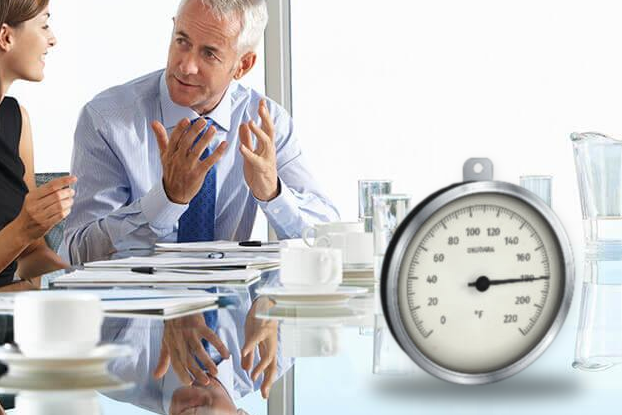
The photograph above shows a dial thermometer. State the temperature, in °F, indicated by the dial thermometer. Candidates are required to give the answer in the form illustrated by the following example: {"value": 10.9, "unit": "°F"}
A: {"value": 180, "unit": "°F"}
